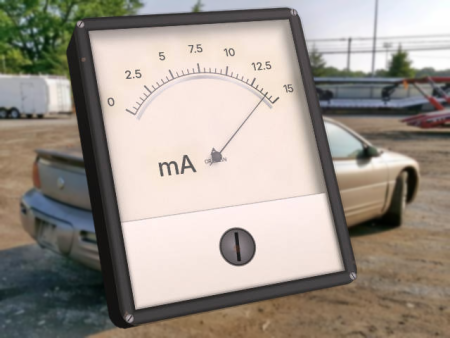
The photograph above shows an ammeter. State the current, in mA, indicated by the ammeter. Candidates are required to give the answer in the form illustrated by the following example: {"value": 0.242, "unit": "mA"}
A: {"value": 14, "unit": "mA"}
